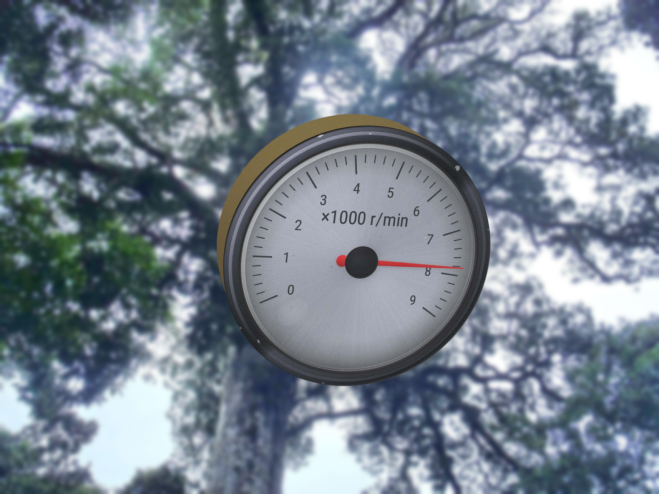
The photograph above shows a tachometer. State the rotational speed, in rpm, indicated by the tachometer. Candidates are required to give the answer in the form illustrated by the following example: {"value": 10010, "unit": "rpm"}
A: {"value": 7800, "unit": "rpm"}
